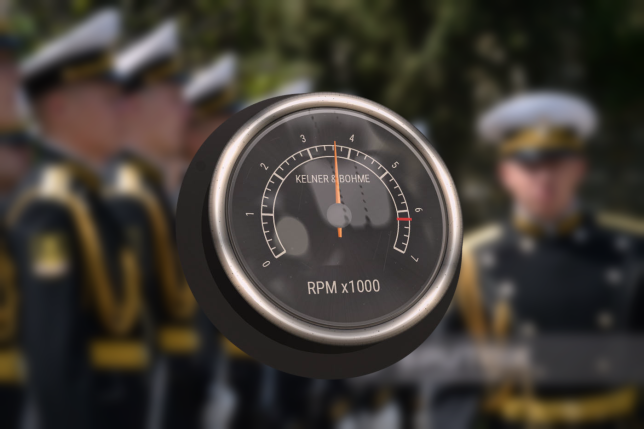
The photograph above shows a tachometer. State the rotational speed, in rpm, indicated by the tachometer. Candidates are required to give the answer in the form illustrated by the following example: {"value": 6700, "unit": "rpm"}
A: {"value": 3600, "unit": "rpm"}
